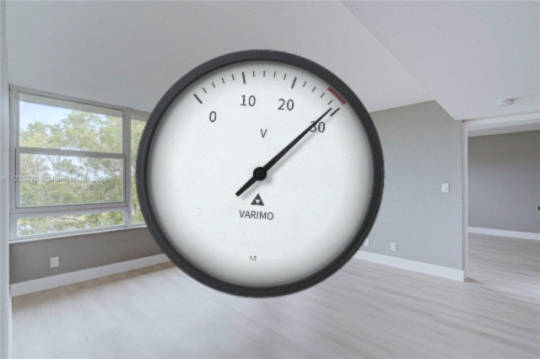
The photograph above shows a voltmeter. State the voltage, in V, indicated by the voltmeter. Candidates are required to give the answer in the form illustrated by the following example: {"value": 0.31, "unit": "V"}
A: {"value": 29, "unit": "V"}
